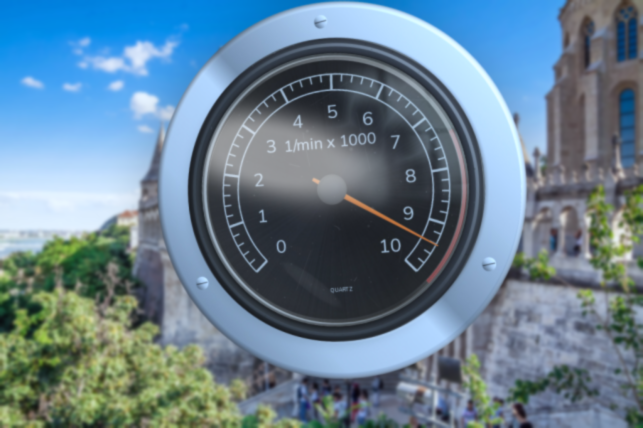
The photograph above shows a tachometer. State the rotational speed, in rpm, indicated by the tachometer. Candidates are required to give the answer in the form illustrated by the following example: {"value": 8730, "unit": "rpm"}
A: {"value": 9400, "unit": "rpm"}
